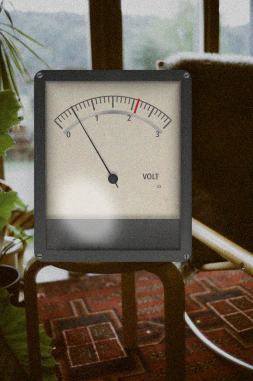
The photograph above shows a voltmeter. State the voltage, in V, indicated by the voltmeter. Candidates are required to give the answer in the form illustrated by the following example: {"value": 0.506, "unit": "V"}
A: {"value": 0.5, "unit": "V"}
